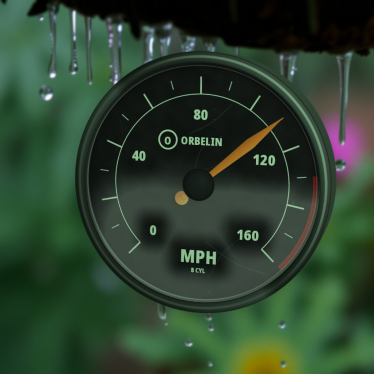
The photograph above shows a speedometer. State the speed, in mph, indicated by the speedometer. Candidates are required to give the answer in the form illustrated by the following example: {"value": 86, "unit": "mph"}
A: {"value": 110, "unit": "mph"}
